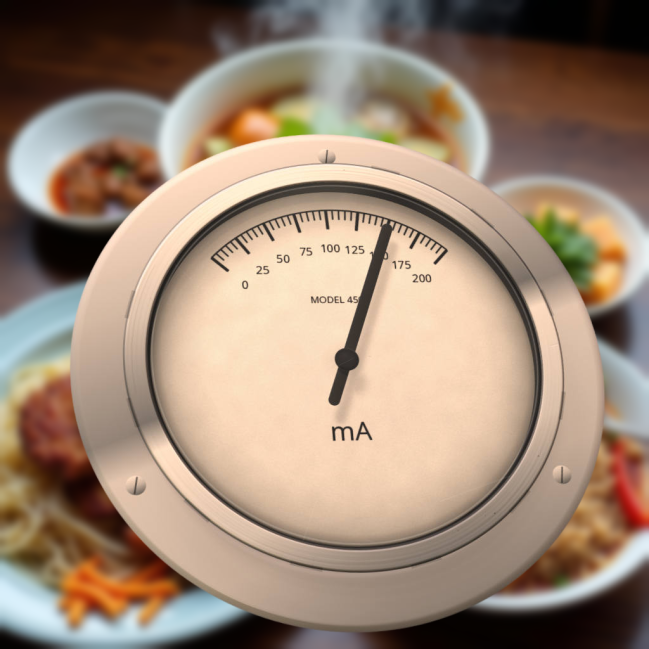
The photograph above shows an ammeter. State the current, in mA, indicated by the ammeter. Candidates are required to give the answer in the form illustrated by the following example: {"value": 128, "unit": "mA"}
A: {"value": 150, "unit": "mA"}
